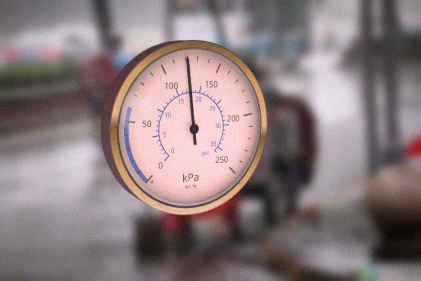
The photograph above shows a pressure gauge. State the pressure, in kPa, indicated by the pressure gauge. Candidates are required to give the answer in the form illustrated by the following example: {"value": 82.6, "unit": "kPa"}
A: {"value": 120, "unit": "kPa"}
